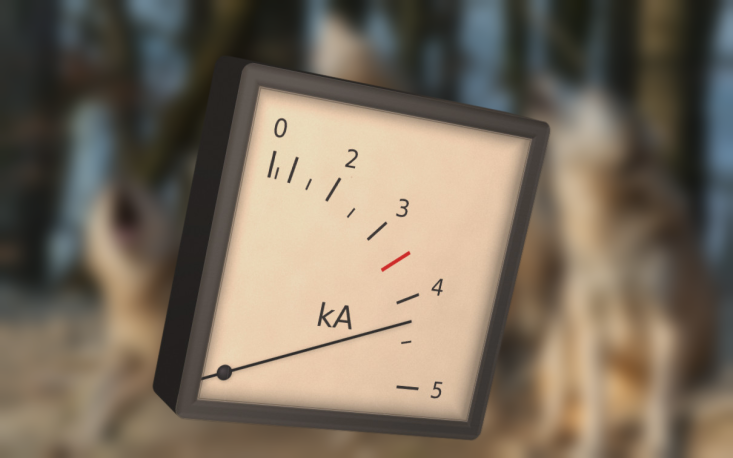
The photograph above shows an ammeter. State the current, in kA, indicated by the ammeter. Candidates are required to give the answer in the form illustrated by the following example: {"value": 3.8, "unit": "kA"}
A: {"value": 4.25, "unit": "kA"}
